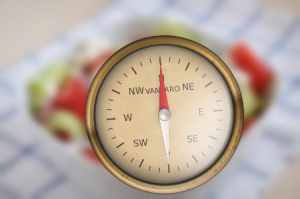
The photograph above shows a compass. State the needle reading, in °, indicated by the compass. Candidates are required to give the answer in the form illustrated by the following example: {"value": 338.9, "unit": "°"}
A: {"value": 0, "unit": "°"}
